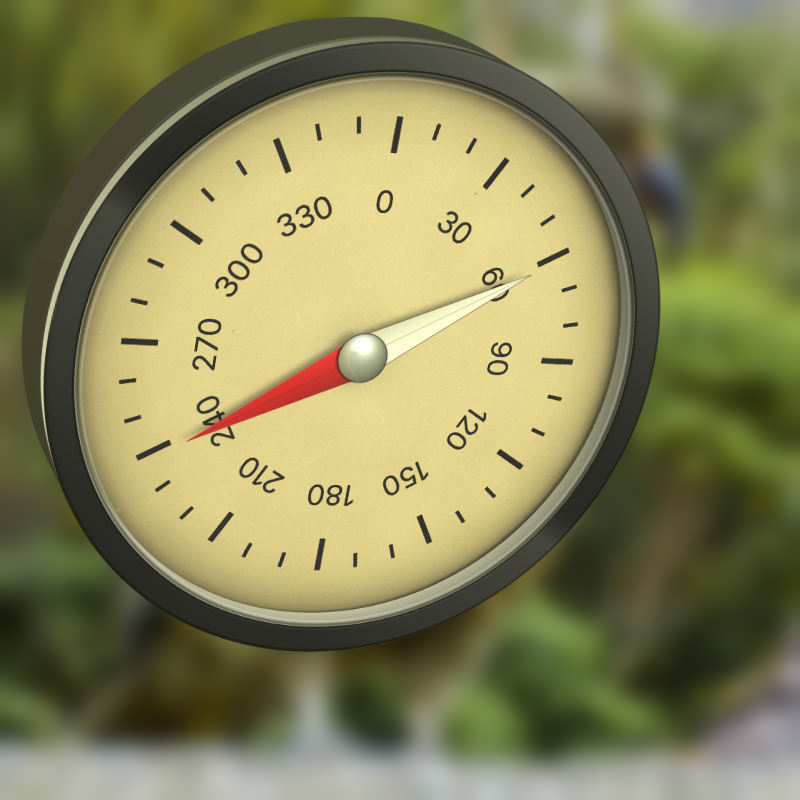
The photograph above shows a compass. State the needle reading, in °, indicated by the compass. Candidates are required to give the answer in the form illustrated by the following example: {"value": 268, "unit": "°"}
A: {"value": 240, "unit": "°"}
